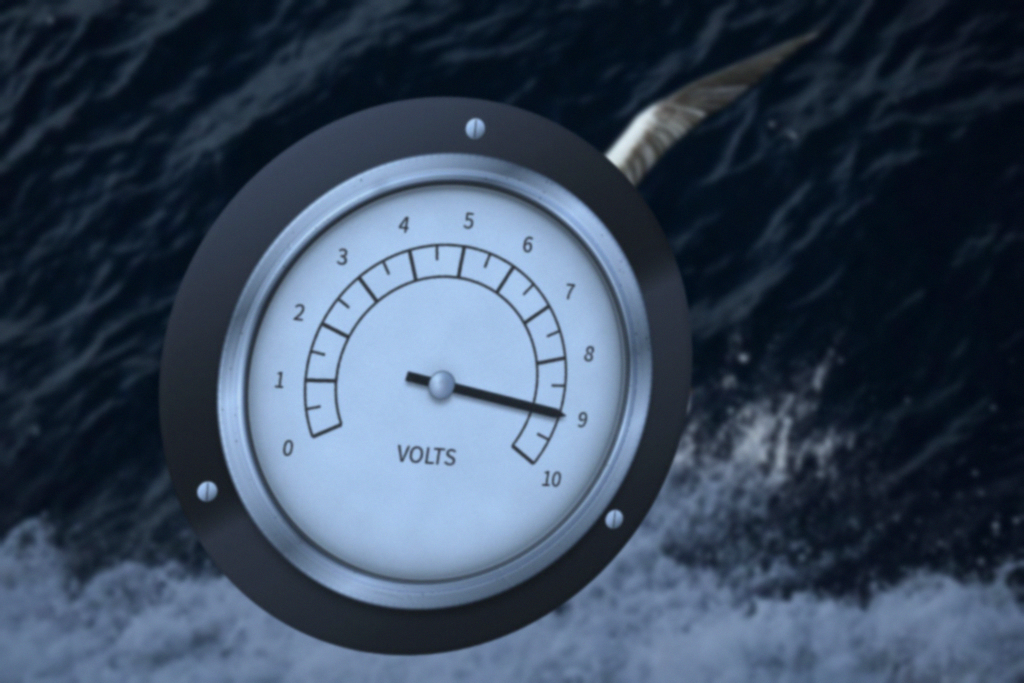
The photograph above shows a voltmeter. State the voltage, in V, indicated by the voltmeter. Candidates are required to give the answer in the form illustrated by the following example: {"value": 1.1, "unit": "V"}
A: {"value": 9, "unit": "V"}
